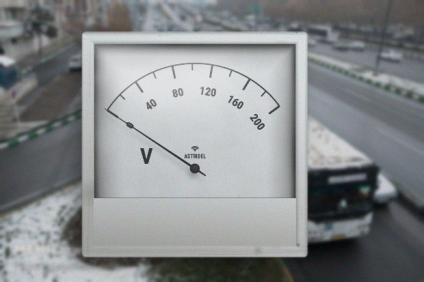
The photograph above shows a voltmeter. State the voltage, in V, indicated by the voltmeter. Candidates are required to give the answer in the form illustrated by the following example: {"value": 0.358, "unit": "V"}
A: {"value": 0, "unit": "V"}
